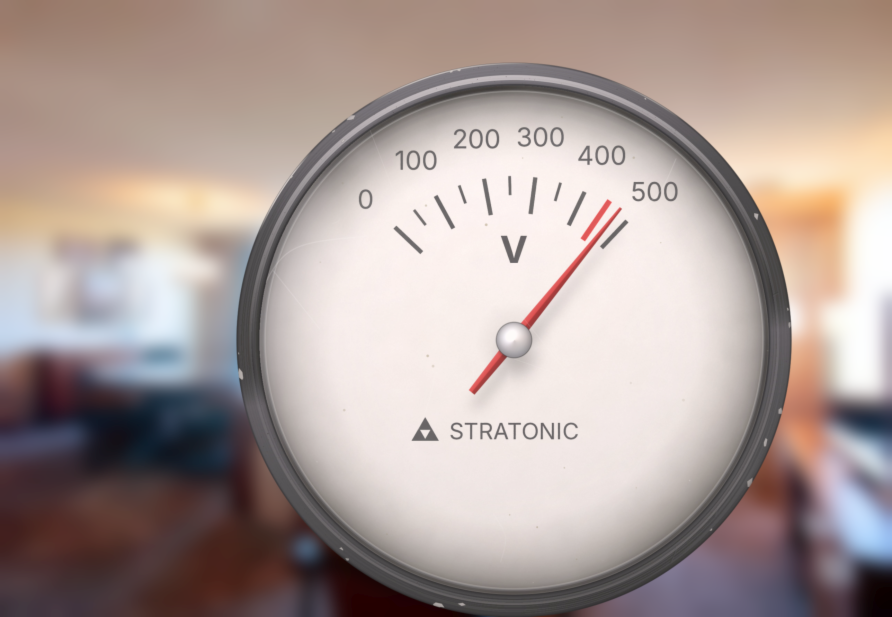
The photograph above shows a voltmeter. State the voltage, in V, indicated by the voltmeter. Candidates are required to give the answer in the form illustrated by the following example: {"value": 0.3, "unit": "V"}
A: {"value": 475, "unit": "V"}
